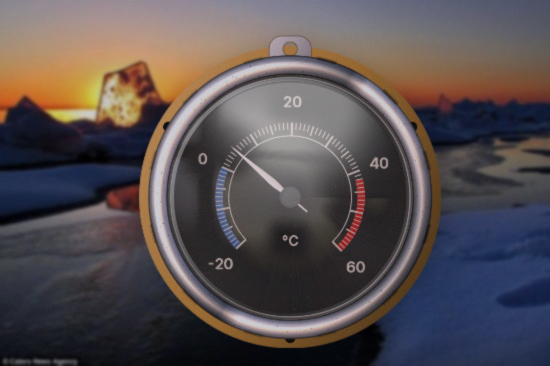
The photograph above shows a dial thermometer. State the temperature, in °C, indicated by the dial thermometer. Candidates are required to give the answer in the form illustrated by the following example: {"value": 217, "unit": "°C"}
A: {"value": 5, "unit": "°C"}
